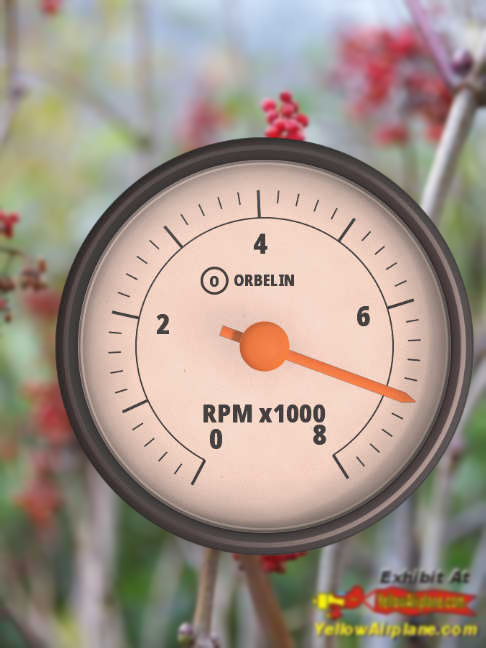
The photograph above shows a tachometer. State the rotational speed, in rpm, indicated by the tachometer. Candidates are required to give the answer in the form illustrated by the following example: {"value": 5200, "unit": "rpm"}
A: {"value": 7000, "unit": "rpm"}
